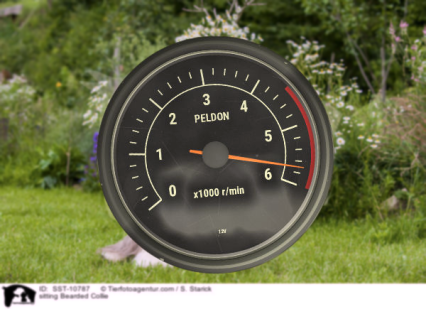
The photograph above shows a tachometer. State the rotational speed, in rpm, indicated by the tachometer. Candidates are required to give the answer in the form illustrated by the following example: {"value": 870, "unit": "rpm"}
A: {"value": 5700, "unit": "rpm"}
